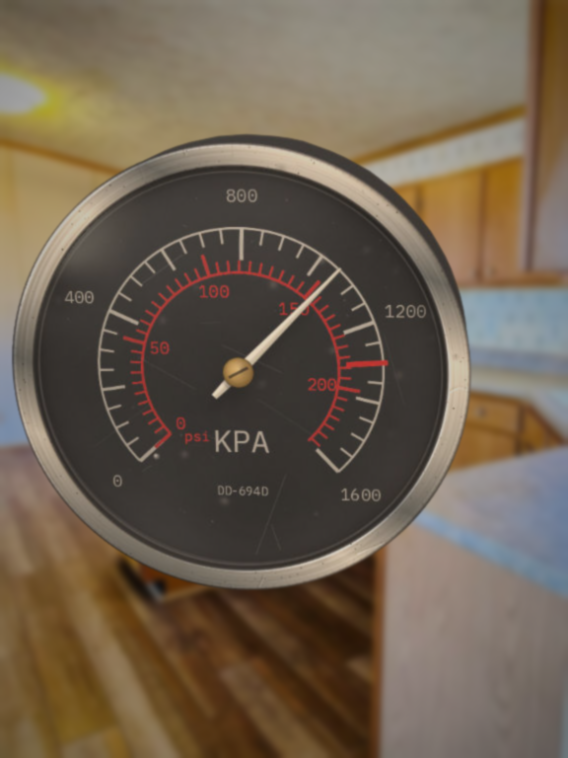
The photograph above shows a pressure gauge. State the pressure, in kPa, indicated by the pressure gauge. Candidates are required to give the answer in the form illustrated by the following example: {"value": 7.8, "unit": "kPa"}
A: {"value": 1050, "unit": "kPa"}
